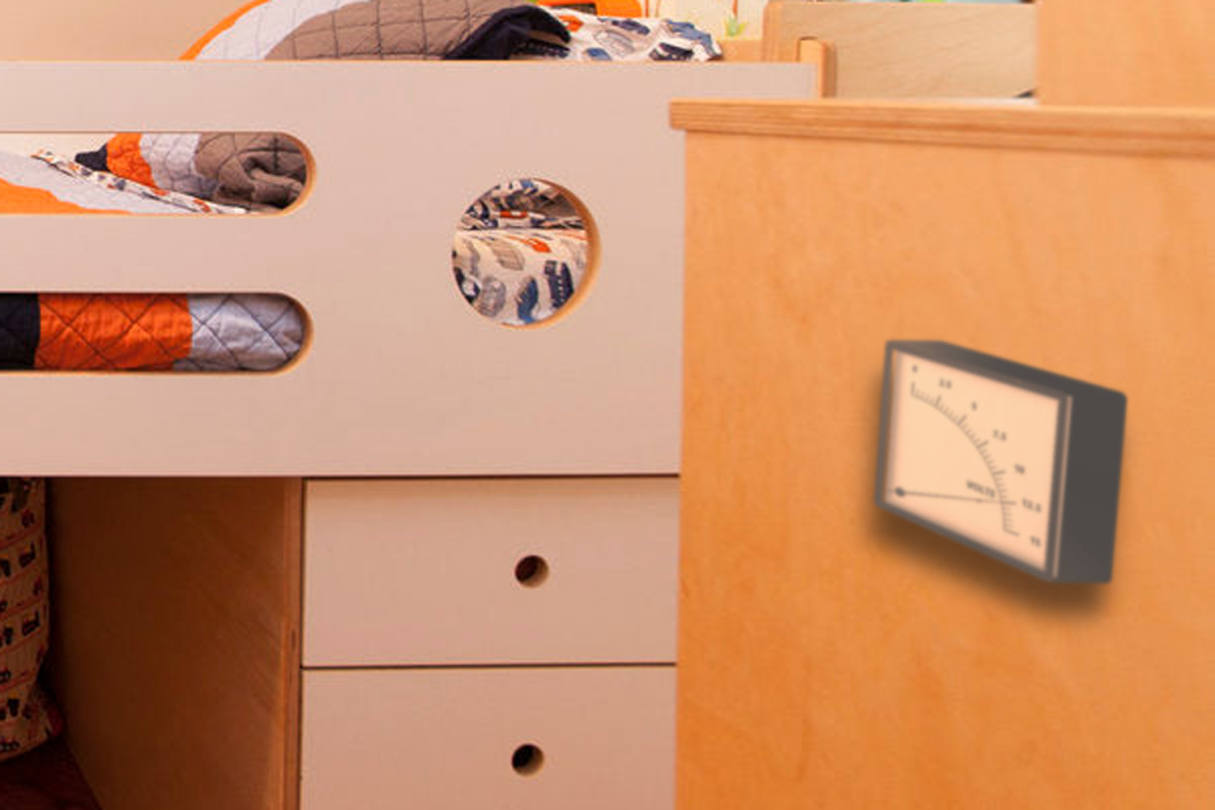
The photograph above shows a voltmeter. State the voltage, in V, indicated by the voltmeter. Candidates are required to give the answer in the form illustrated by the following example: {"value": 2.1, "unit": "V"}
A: {"value": 12.5, "unit": "V"}
